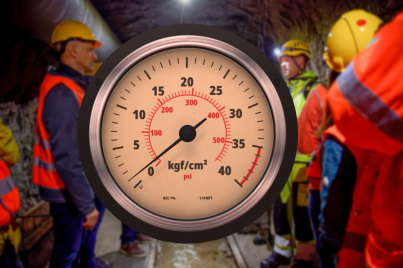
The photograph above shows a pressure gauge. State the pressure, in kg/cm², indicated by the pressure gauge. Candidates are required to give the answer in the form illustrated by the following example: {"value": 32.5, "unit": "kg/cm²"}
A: {"value": 1, "unit": "kg/cm²"}
